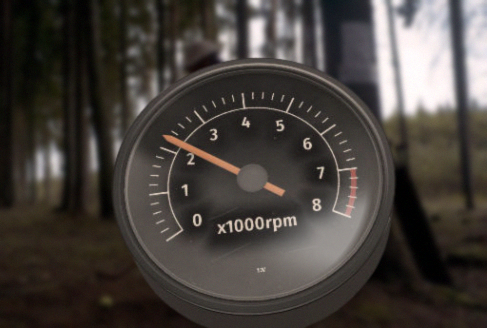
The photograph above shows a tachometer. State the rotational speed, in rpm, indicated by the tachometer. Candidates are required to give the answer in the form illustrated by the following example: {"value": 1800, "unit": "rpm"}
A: {"value": 2200, "unit": "rpm"}
